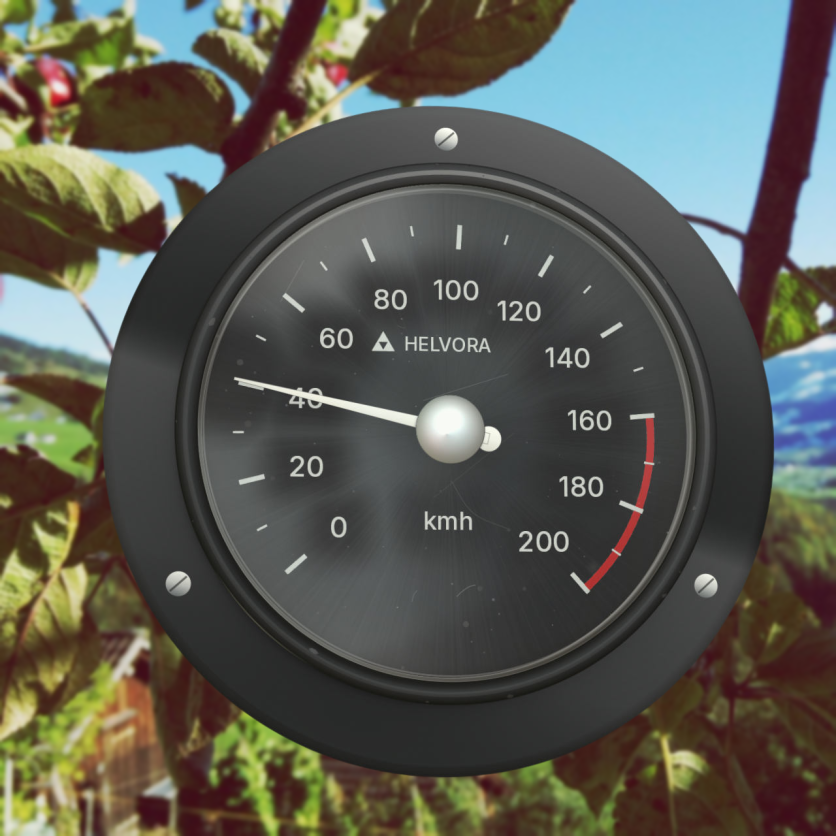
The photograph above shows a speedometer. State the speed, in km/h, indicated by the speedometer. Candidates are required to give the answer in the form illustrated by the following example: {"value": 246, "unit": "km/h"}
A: {"value": 40, "unit": "km/h"}
